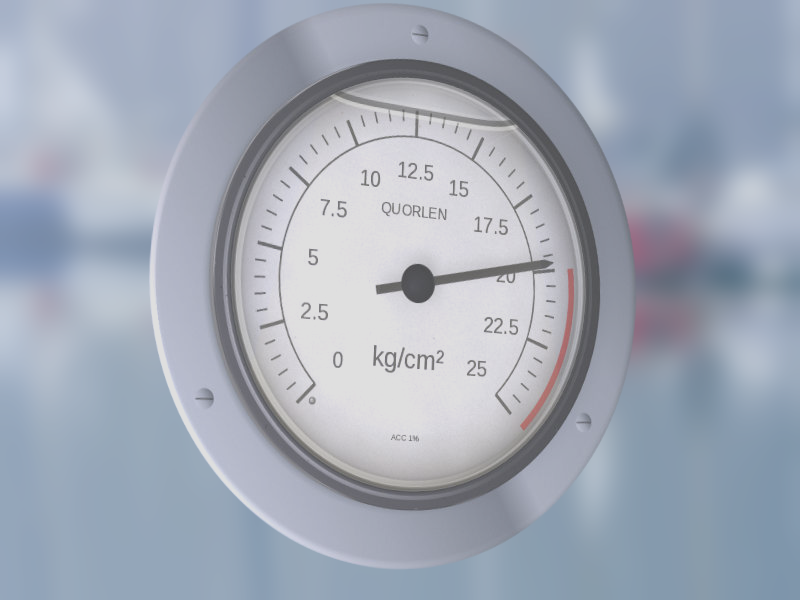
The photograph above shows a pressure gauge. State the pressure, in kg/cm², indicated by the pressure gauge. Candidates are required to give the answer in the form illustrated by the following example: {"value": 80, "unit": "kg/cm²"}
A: {"value": 19.75, "unit": "kg/cm²"}
